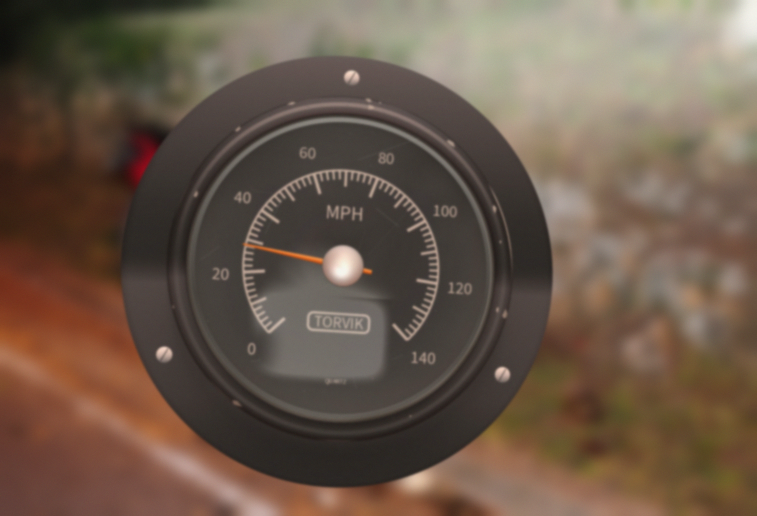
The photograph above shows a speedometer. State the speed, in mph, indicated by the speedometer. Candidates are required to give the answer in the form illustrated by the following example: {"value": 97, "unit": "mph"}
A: {"value": 28, "unit": "mph"}
